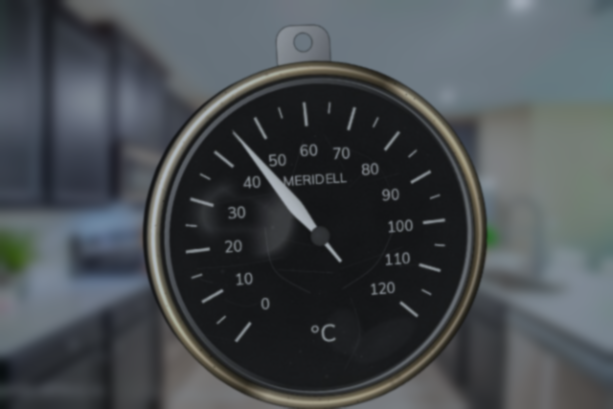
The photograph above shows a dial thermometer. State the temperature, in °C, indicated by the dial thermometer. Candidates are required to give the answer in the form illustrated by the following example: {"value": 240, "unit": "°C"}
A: {"value": 45, "unit": "°C"}
